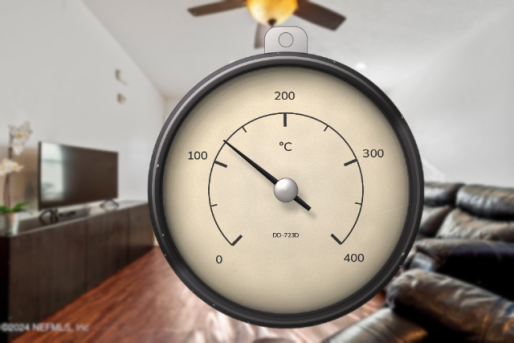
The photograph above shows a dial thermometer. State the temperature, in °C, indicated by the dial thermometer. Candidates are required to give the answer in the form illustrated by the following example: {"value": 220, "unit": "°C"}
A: {"value": 125, "unit": "°C"}
